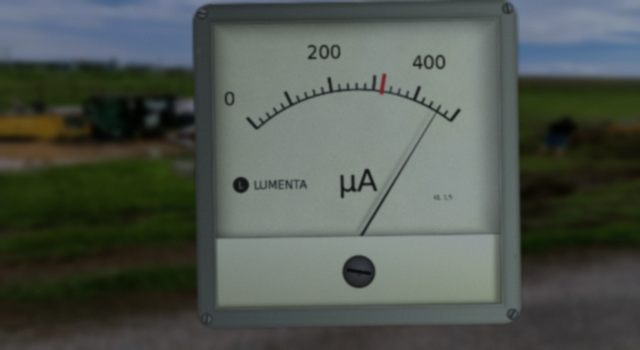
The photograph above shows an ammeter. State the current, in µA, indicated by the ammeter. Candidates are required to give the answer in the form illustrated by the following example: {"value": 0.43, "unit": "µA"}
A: {"value": 460, "unit": "µA"}
